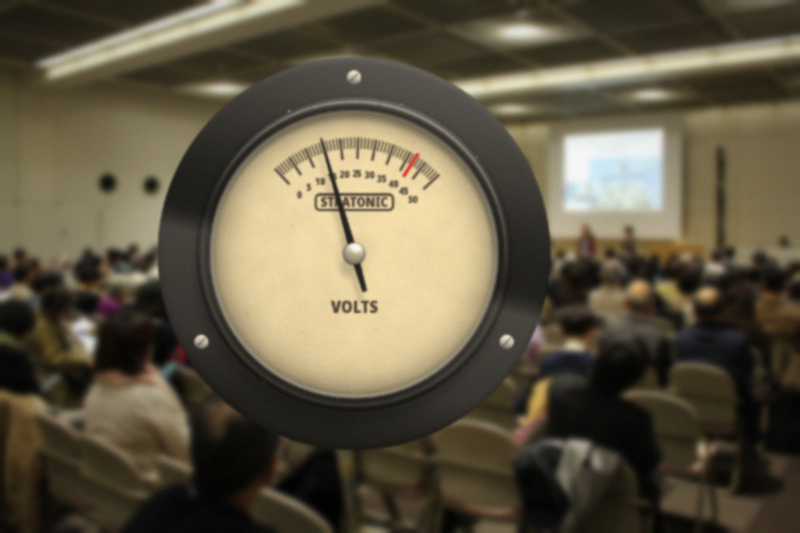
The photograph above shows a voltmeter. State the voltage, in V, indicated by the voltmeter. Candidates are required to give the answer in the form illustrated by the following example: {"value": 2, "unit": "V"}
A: {"value": 15, "unit": "V"}
